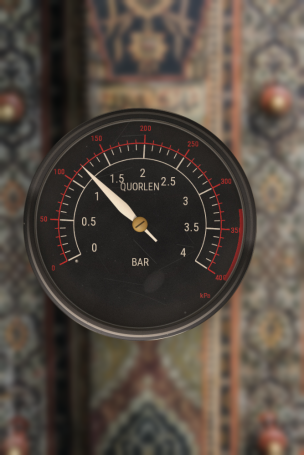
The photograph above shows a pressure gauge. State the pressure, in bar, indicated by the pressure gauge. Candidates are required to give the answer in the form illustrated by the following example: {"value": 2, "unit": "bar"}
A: {"value": 1.2, "unit": "bar"}
